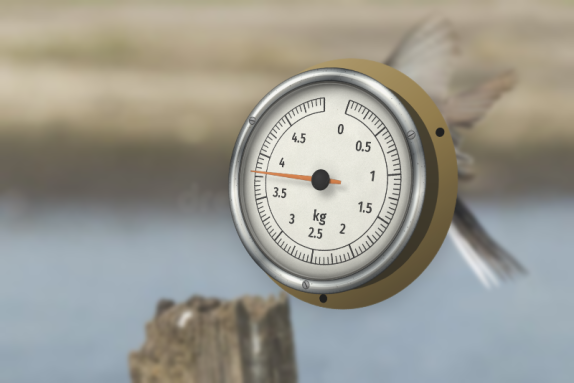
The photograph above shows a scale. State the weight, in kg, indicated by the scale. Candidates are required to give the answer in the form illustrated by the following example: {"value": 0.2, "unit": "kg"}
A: {"value": 3.8, "unit": "kg"}
